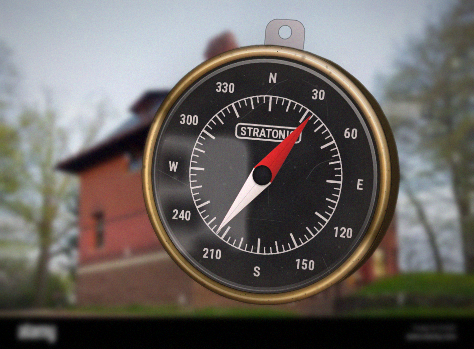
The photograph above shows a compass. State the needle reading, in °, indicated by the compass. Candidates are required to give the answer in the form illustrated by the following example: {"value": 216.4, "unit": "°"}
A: {"value": 35, "unit": "°"}
